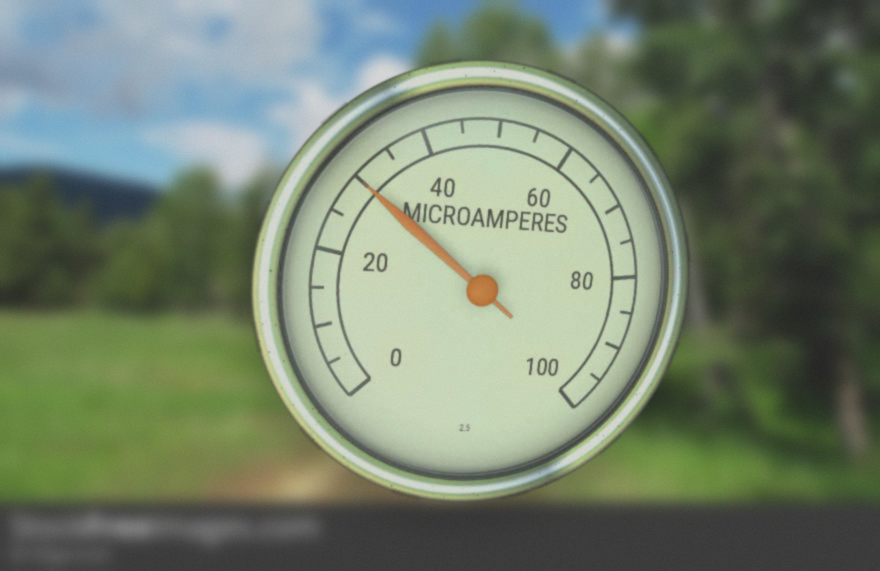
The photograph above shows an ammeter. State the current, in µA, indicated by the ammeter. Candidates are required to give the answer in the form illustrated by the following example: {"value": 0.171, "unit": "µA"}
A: {"value": 30, "unit": "µA"}
